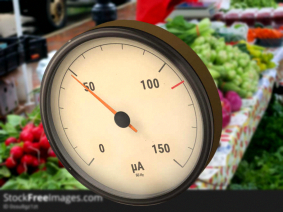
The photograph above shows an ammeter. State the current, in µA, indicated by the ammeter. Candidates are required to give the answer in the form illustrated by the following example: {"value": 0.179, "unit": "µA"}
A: {"value": 50, "unit": "µA"}
